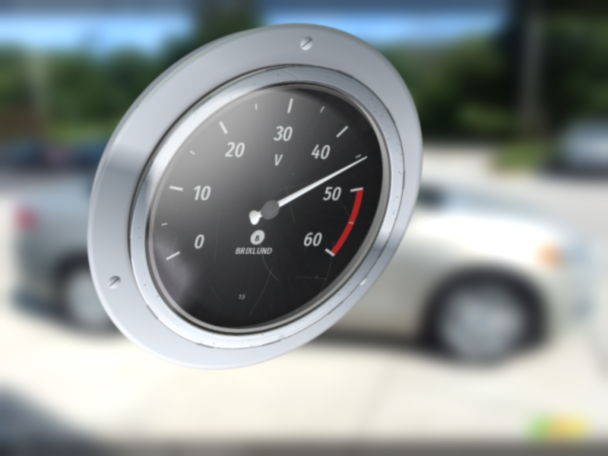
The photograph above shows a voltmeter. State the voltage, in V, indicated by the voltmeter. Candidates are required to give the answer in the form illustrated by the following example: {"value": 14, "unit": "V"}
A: {"value": 45, "unit": "V"}
